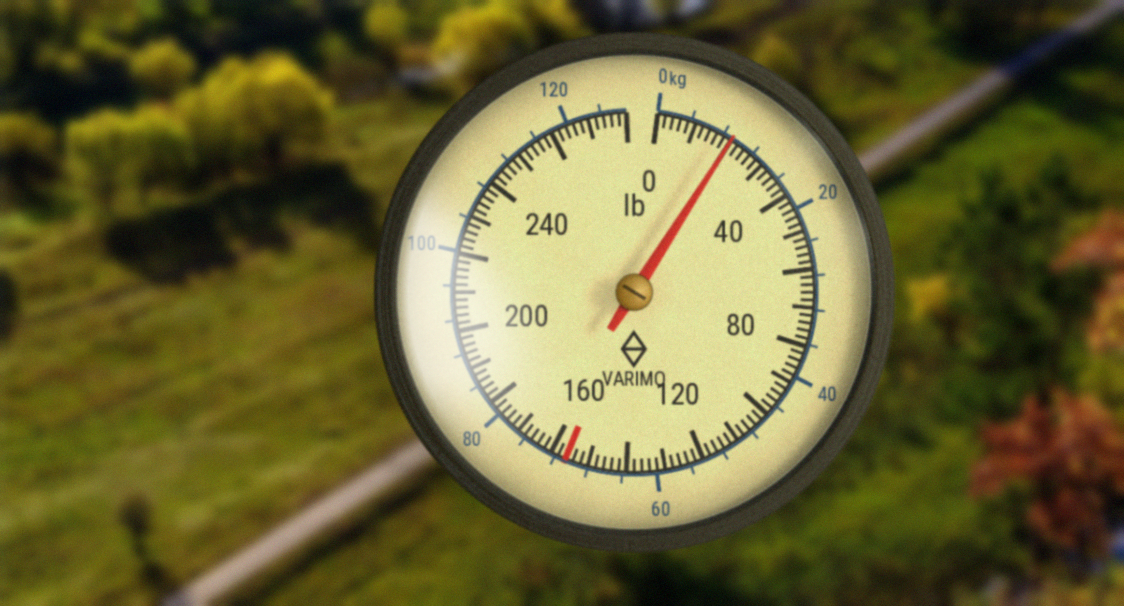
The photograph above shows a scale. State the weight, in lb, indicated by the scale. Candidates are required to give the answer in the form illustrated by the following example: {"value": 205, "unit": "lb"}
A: {"value": 20, "unit": "lb"}
